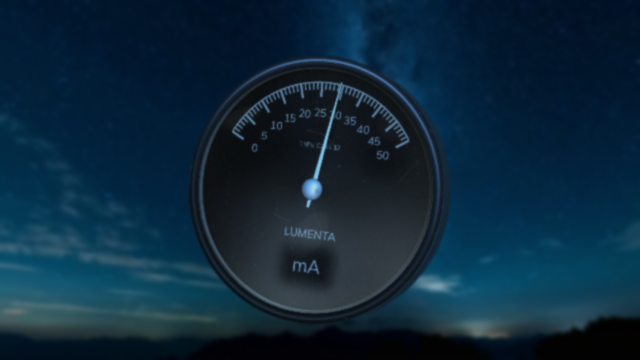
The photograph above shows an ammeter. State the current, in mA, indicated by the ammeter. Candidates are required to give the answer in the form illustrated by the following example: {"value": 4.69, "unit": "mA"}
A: {"value": 30, "unit": "mA"}
